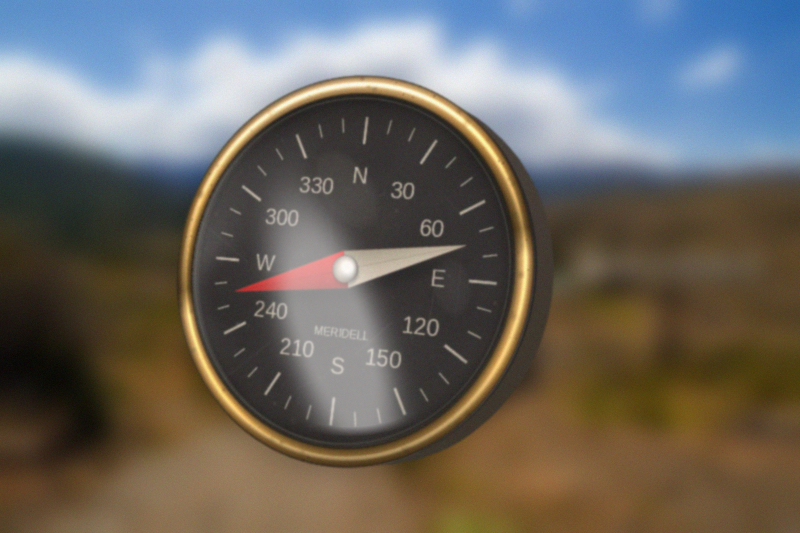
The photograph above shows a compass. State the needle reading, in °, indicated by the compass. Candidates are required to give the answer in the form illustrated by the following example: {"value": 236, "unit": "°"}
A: {"value": 255, "unit": "°"}
